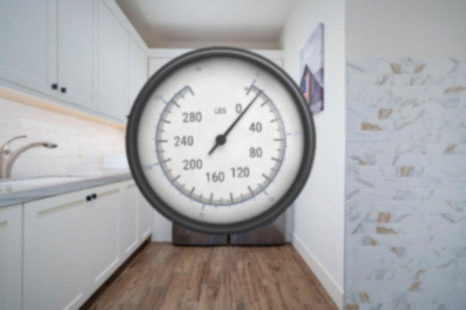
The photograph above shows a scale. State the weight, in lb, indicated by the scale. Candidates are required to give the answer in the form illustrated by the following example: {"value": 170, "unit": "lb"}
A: {"value": 10, "unit": "lb"}
